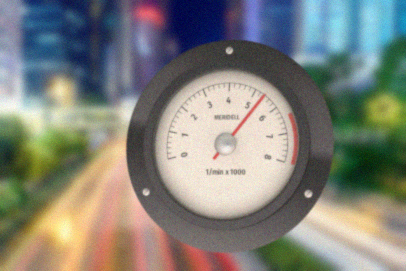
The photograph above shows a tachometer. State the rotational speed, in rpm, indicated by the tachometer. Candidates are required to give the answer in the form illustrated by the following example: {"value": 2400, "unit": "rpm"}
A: {"value": 5400, "unit": "rpm"}
